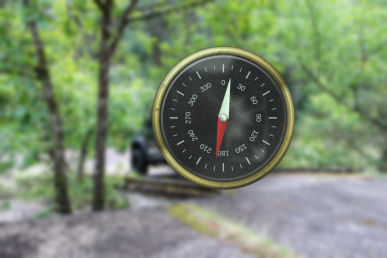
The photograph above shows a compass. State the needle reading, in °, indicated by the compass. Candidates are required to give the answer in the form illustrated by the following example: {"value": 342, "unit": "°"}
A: {"value": 190, "unit": "°"}
